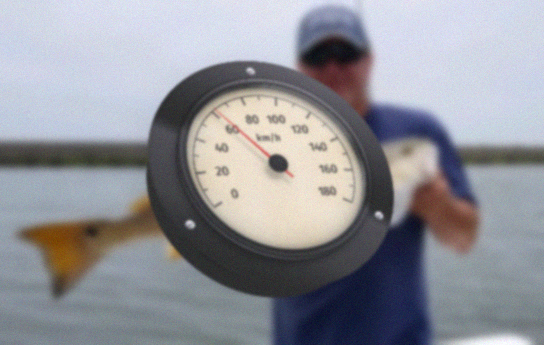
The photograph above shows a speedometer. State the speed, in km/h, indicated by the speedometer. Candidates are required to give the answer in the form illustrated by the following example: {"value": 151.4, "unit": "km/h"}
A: {"value": 60, "unit": "km/h"}
